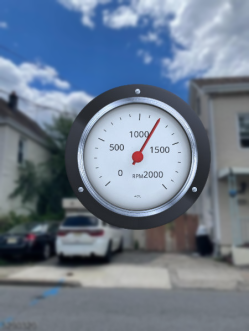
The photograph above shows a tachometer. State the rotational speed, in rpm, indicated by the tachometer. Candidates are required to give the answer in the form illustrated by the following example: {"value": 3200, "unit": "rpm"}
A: {"value": 1200, "unit": "rpm"}
